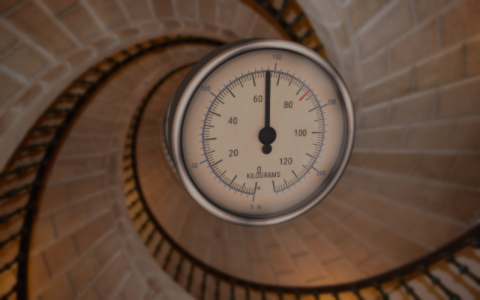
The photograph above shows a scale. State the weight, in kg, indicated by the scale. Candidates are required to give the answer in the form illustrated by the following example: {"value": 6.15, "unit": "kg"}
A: {"value": 65, "unit": "kg"}
